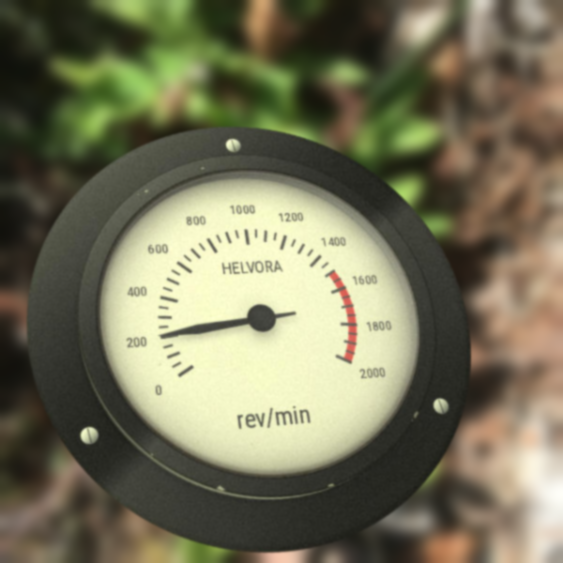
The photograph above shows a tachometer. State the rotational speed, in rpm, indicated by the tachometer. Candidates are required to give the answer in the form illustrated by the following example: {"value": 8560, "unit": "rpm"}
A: {"value": 200, "unit": "rpm"}
